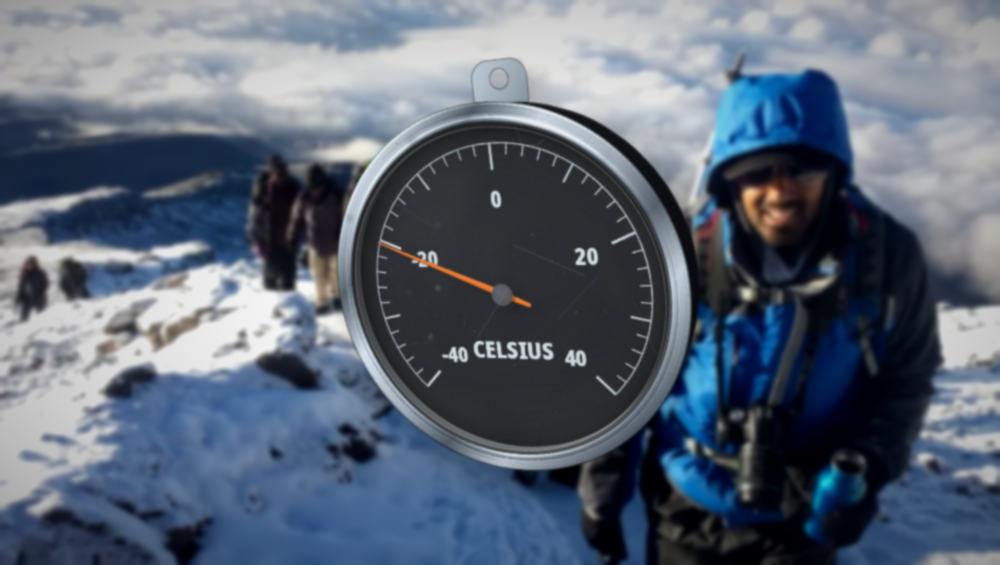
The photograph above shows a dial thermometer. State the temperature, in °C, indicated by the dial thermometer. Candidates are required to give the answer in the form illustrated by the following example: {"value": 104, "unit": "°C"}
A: {"value": -20, "unit": "°C"}
